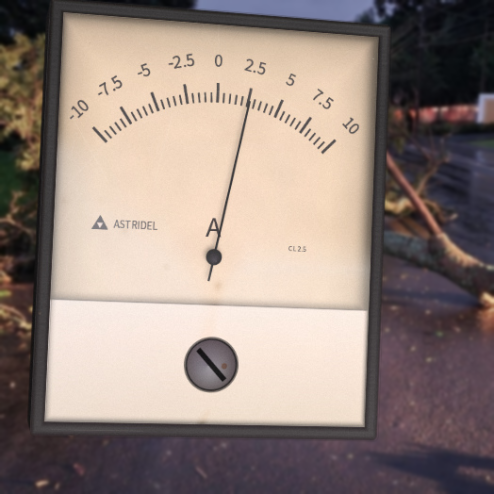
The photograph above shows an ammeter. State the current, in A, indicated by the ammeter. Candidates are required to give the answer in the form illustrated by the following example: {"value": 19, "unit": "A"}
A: {"value": 2.5, "unit": "A"}
